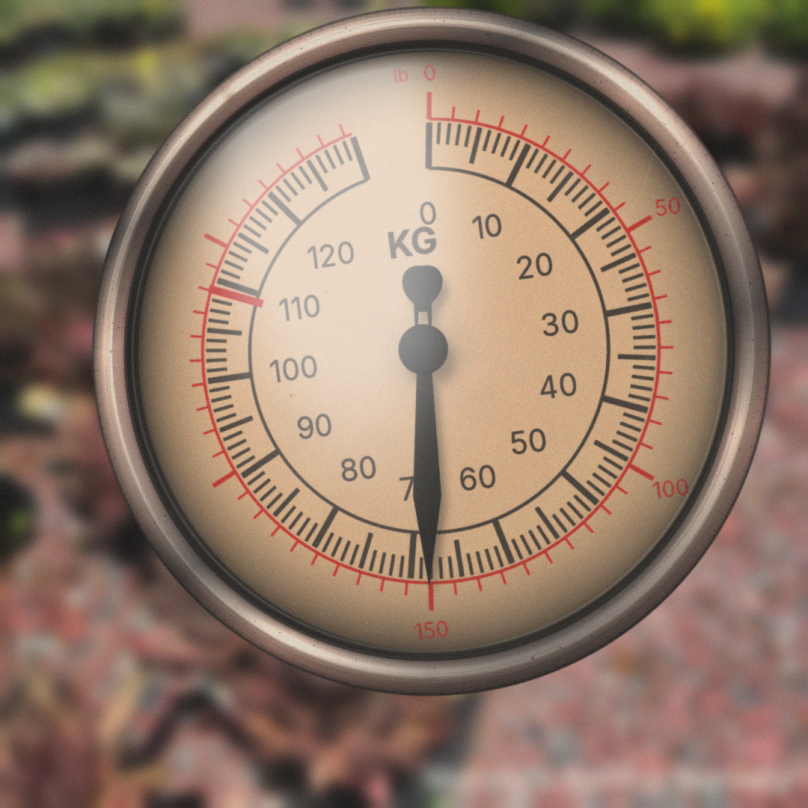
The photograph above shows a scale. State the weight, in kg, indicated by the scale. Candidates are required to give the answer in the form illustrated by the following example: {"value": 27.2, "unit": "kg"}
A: {"value": 68, "unit": "kg"}
